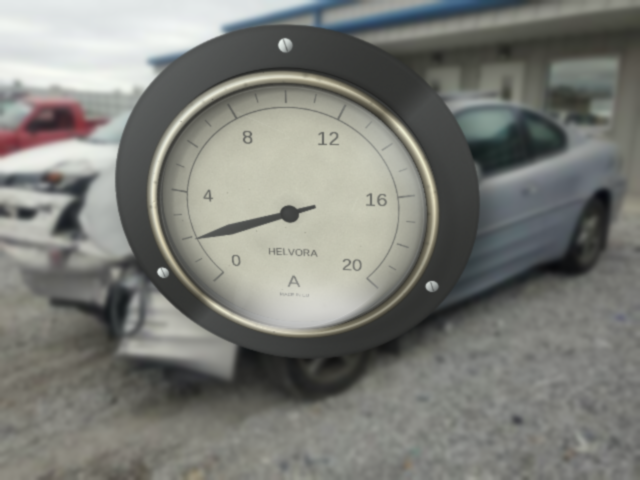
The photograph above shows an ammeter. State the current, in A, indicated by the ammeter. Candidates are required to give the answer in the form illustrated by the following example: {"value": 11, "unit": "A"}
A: {"value": 2, "unit": "A"}
